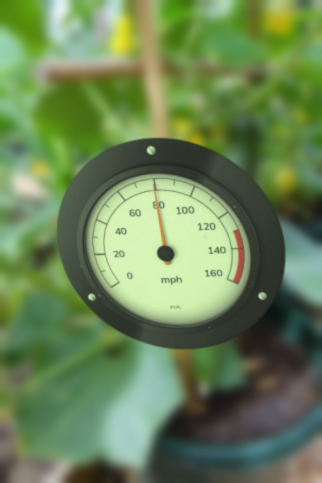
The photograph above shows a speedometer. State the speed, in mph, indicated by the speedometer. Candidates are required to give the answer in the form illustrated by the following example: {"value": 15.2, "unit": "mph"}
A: {"value": 80, "unit": "mph"}
